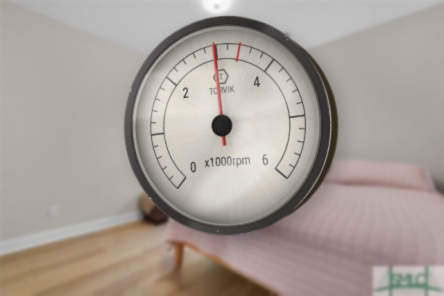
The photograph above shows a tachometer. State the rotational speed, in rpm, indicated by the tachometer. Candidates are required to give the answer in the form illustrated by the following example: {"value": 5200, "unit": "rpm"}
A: {"value": 3000, "unit": "rpm"}
